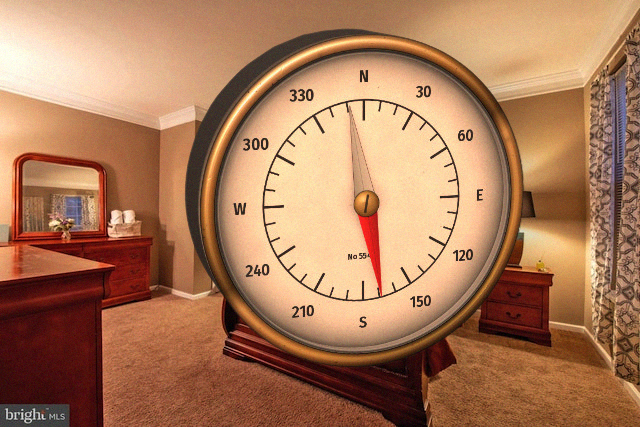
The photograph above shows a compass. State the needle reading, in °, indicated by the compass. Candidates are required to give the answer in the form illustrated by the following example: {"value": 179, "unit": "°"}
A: {"value": 170, "unit": "°"}
